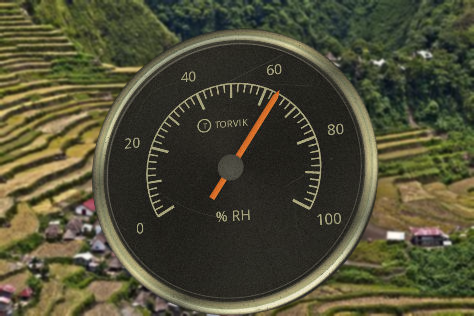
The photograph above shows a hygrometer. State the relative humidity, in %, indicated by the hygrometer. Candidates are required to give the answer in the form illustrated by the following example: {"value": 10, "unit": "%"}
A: {"value": 64, "unit": "%"}
